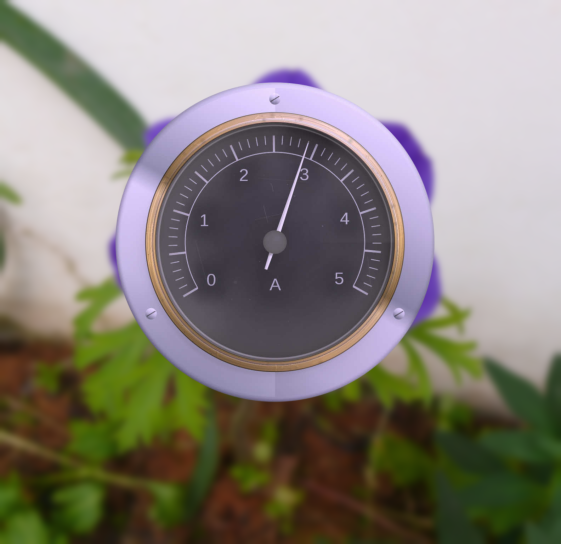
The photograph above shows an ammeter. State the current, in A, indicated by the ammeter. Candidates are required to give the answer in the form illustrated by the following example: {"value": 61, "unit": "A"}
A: {"value": 2.9, "unit": "A"}
